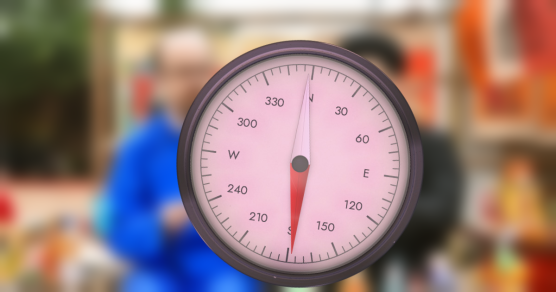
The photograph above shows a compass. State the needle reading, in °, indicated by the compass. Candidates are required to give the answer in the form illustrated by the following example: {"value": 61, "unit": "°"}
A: {"value": 177.5, "unit": "°"}
